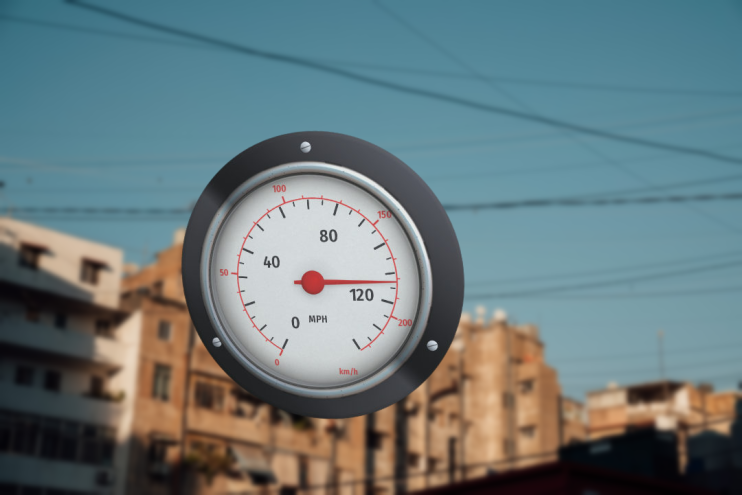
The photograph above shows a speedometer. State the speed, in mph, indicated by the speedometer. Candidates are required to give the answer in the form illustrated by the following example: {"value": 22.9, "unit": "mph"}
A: {"value": 112.5, "unit": "mph"}
